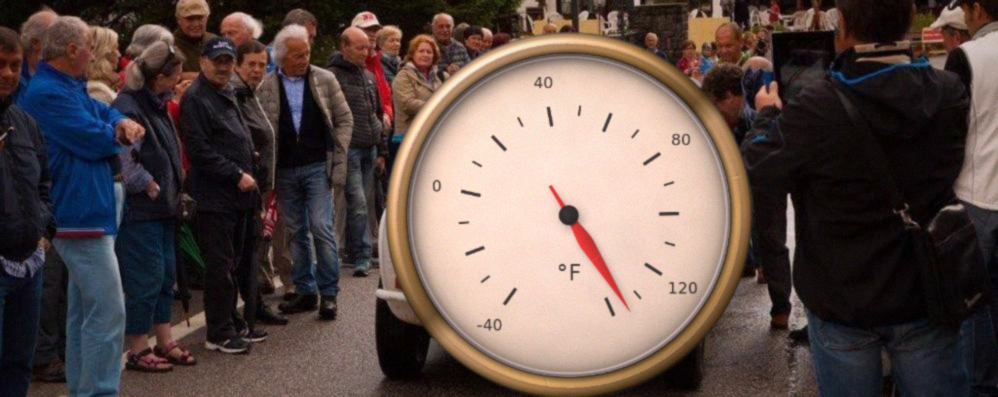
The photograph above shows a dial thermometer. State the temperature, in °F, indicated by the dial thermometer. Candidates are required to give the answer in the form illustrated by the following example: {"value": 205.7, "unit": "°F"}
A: {"value": 135, "unit": "°F"}
